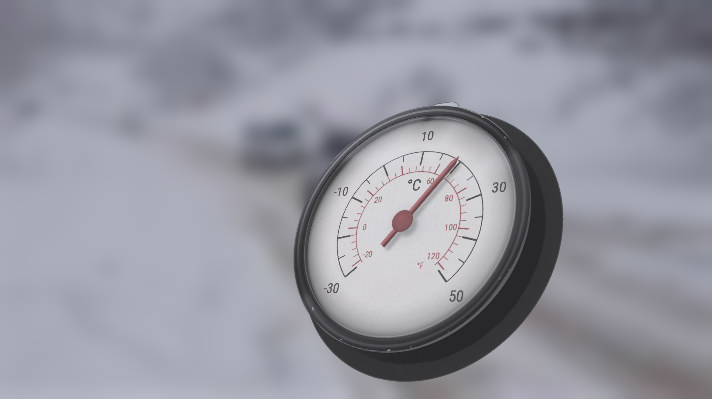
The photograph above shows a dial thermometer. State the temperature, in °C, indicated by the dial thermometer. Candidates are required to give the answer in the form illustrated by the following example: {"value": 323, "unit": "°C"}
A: {"value": 20, "unit": "°C"}
